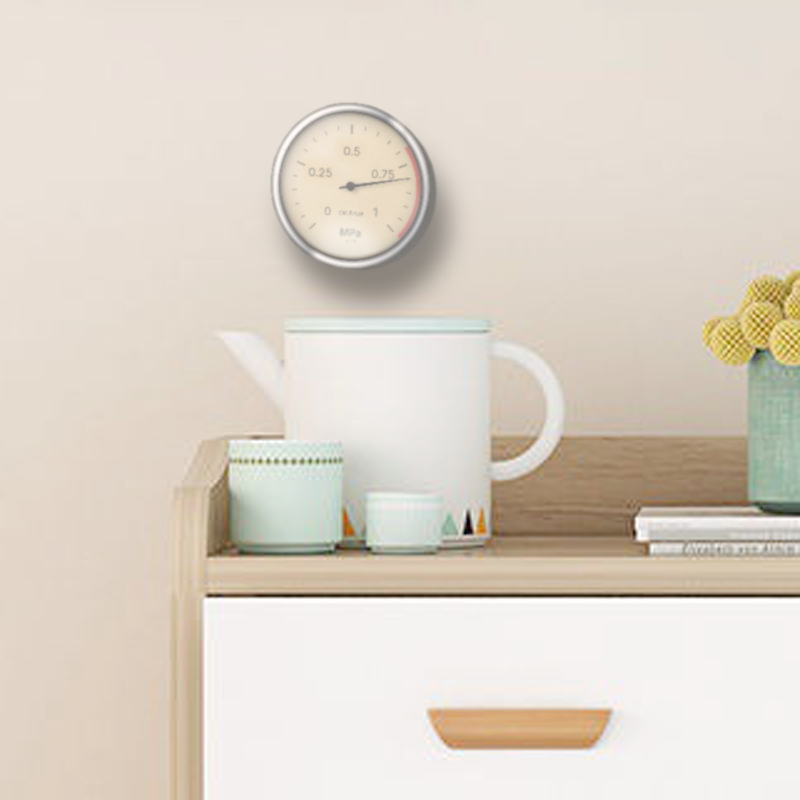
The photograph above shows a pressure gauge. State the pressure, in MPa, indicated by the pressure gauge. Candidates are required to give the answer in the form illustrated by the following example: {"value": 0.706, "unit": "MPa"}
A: {"value": 0.8, "unit": "MPa"}
